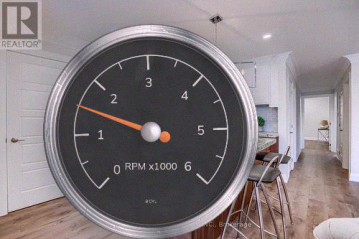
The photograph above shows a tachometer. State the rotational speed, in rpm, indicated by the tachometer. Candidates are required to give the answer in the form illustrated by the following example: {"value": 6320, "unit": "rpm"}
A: {"value": 1500, "unit": "rpm"}
